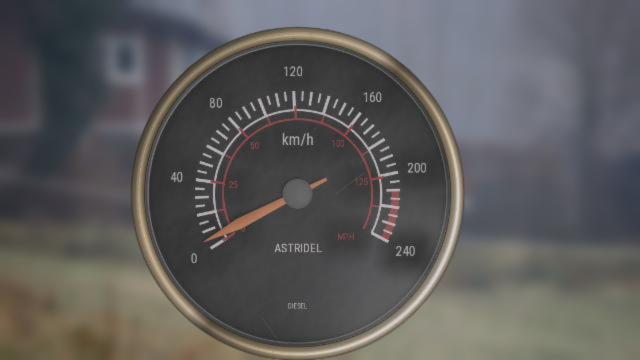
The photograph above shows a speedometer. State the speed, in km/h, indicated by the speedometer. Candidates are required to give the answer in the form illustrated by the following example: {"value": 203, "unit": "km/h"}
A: {"value": 5, "unit": "km/h"}
